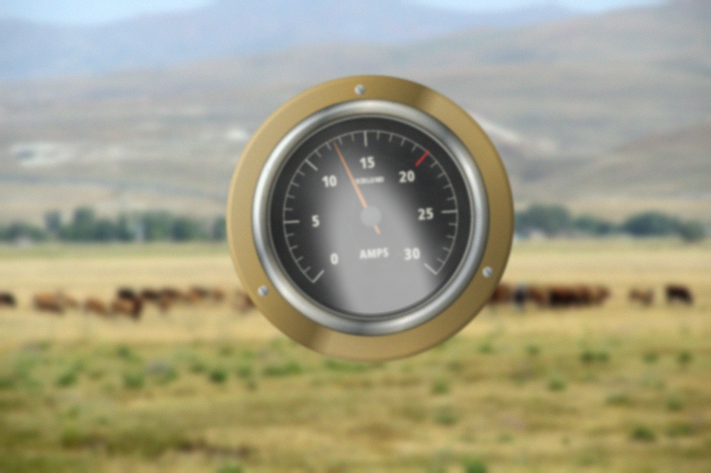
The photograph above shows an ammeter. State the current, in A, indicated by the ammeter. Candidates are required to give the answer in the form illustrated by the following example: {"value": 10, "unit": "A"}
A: {"value": 12.5, "unit": "A"}
